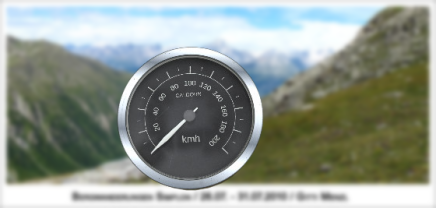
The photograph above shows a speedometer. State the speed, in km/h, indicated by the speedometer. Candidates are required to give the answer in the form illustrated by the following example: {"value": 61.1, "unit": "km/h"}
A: {"value": 0, "unit": "km/h"}
